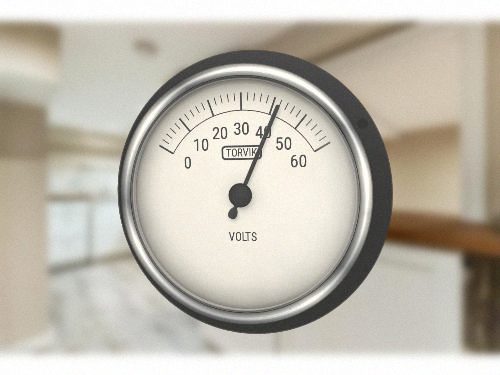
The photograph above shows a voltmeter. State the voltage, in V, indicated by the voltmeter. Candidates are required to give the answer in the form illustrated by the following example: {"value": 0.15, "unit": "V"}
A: {"value": 42, "unit": "V"}
